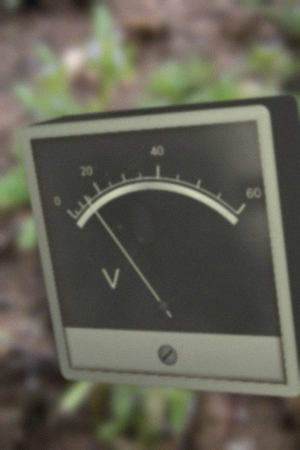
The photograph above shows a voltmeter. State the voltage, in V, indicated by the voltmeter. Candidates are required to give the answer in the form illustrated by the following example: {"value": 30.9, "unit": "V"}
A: {"value": 15, "unit": "V"}
